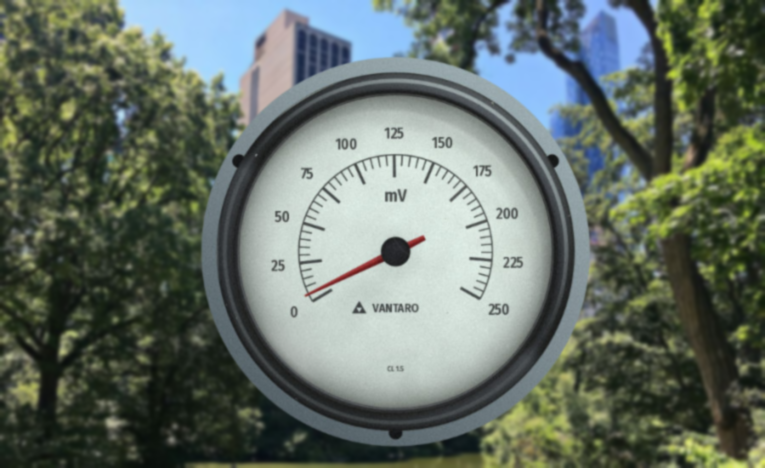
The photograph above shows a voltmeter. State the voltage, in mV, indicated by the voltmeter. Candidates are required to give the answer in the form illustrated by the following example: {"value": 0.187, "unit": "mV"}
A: {"value": 5, "unit": "mV"}
